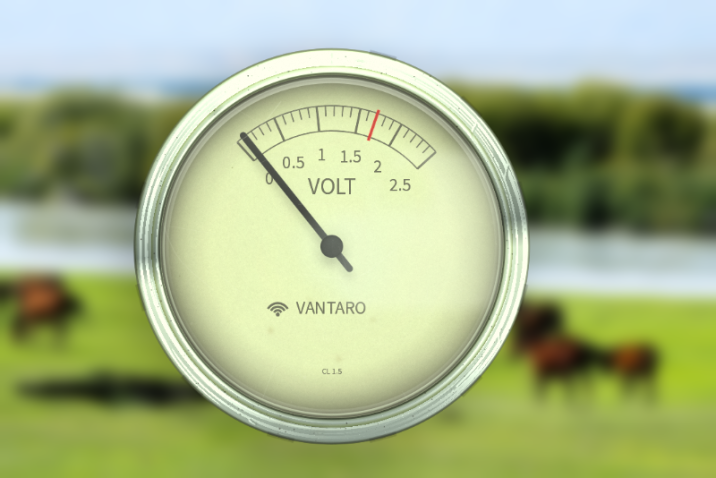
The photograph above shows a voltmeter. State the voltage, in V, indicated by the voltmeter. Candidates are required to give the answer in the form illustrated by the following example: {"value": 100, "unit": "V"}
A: {"value": 0.1, "unit": "V"}
